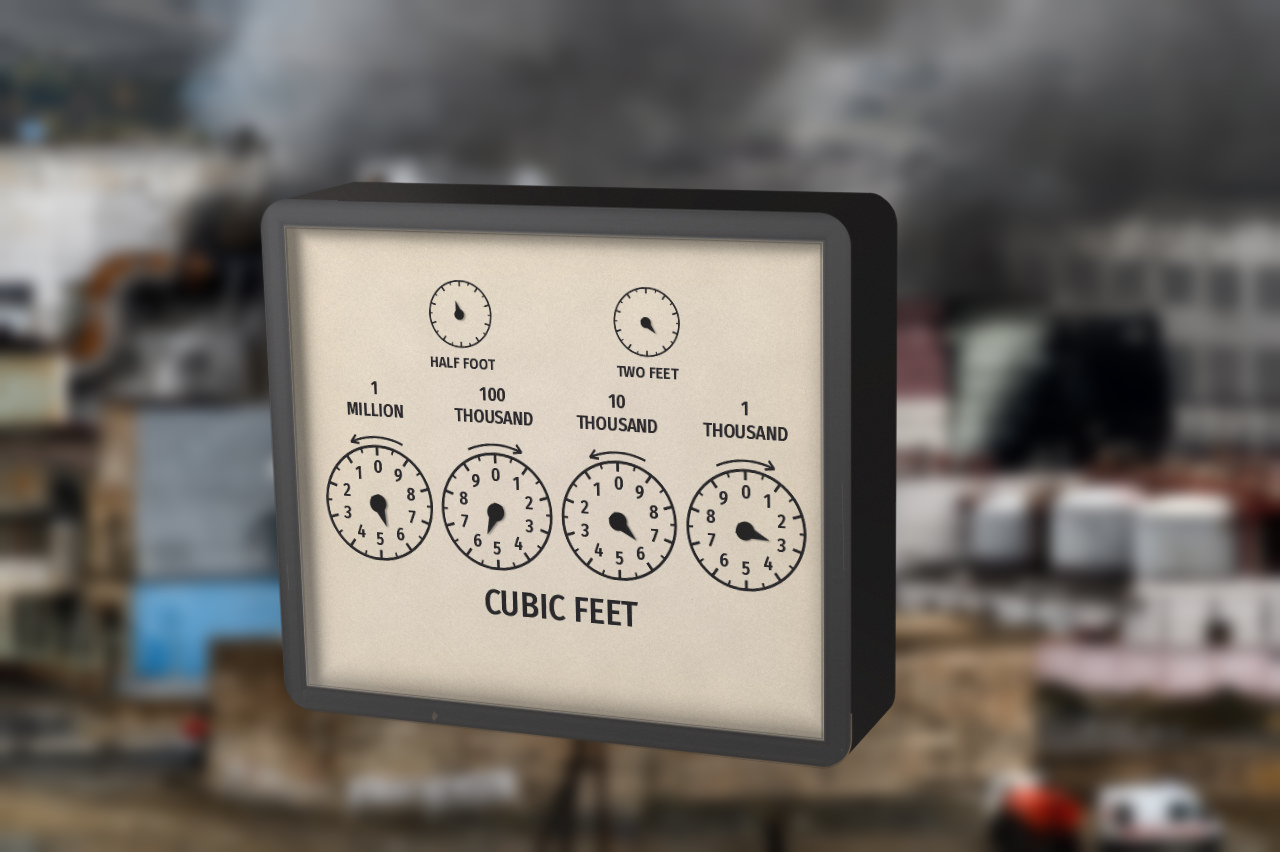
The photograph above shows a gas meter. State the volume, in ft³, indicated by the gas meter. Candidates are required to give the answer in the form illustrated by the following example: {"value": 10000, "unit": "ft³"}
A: {"value": 556300, "unit": "ft³"}
